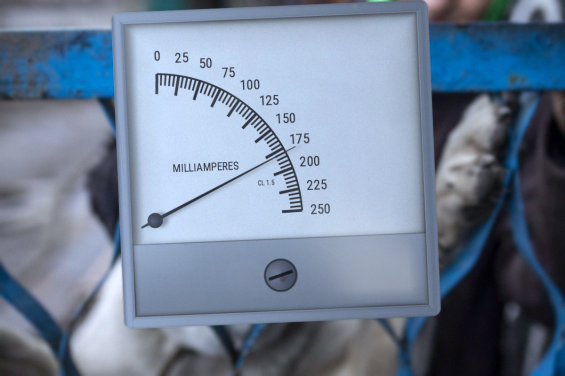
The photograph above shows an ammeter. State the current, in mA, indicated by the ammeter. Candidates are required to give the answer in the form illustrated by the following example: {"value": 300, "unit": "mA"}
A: {"value": 180, "unit": "mA"}
